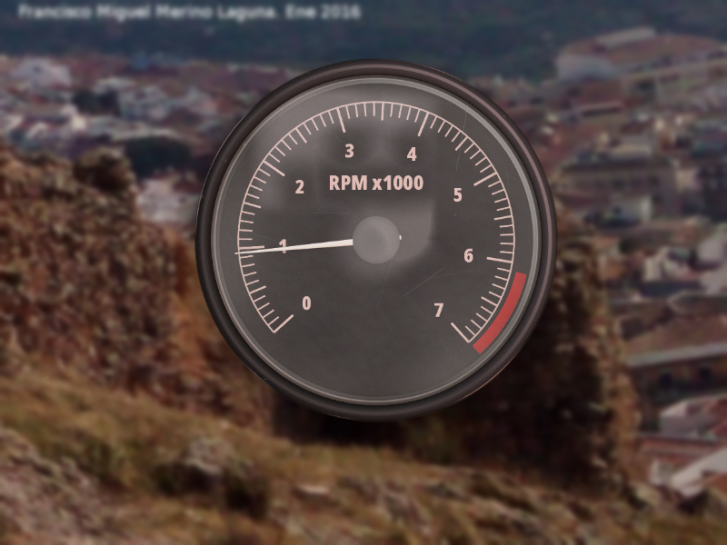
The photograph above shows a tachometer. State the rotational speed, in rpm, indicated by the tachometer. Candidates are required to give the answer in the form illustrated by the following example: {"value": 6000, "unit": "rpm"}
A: {"value": 950, "unit": "rpm"}
